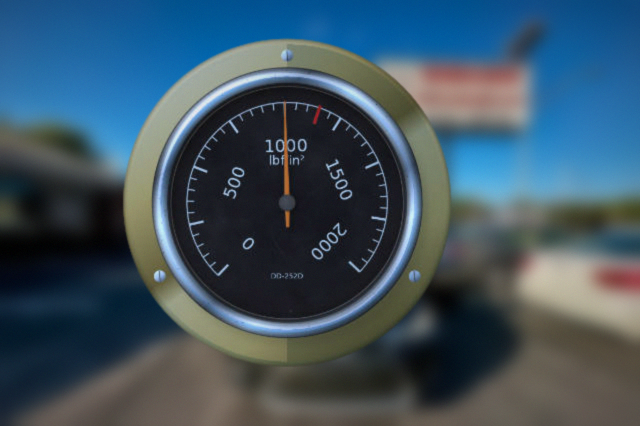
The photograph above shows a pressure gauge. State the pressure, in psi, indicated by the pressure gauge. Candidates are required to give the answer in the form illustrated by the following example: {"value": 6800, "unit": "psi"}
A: {"value": 1000, "unit": "psi"}
